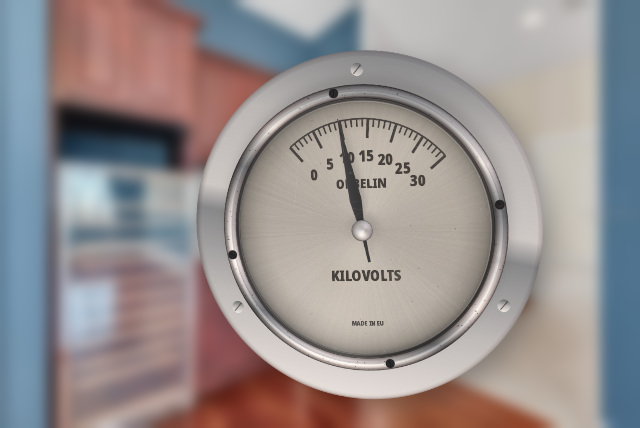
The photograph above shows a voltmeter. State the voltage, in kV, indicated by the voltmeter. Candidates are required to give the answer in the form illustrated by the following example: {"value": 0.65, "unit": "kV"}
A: {"value": 10, "unit": "kV"}
